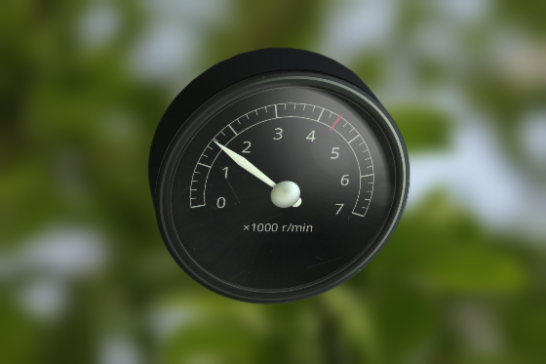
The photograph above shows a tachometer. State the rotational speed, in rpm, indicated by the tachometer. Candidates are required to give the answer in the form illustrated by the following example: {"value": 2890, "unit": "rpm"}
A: {"value": 1600, "unit": "rpm"}
